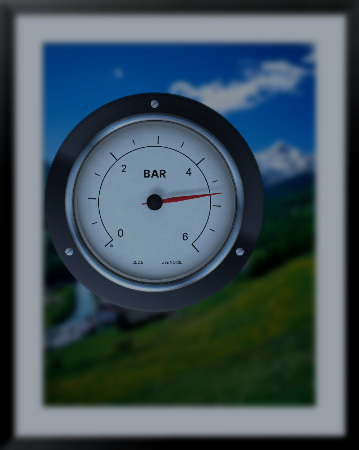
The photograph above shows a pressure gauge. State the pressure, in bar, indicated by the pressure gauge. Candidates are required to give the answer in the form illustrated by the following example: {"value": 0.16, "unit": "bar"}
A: {"value": 4.75, "unit": "bar"}
